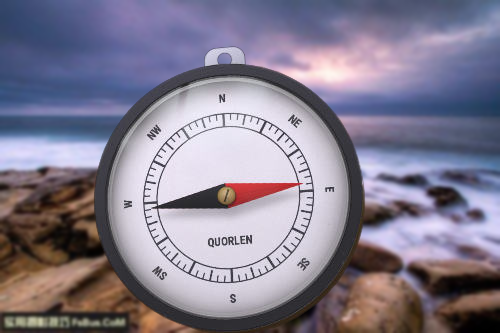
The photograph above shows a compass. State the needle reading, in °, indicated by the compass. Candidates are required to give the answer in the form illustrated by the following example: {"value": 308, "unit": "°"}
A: {"value": 85, "unit": "°"}
